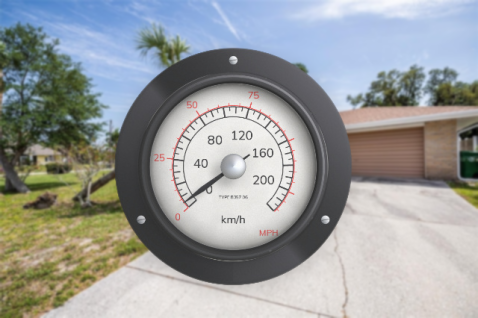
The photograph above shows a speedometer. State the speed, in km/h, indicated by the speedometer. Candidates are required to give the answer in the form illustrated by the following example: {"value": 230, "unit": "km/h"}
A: {"value": 5, "unit": "km/h"}
